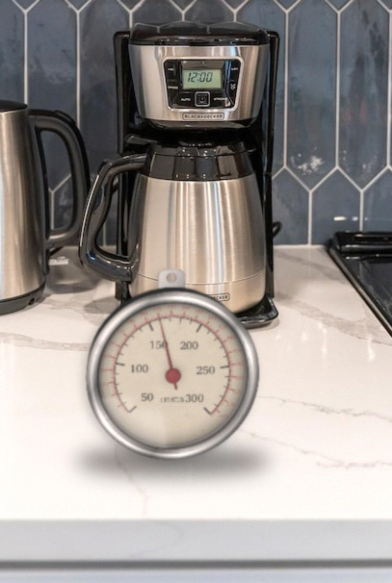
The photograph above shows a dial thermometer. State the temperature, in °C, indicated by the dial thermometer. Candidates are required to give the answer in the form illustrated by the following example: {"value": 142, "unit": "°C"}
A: {"value": 160, "unit": "°C"}
